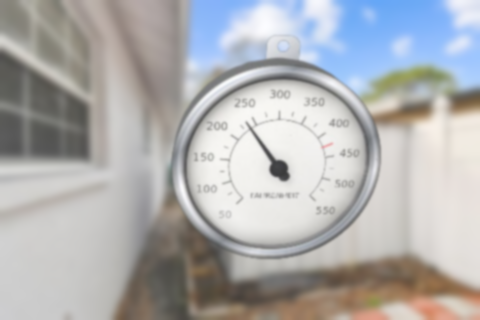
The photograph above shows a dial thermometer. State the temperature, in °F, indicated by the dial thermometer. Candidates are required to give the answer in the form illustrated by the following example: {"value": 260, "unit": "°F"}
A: {"value": 237.5, "unit": "°F"}
